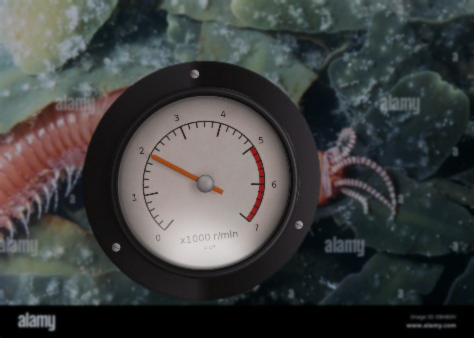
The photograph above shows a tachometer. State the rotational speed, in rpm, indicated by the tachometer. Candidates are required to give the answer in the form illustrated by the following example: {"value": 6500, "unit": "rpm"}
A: {"value": 2000, "unit": "rpm"}
